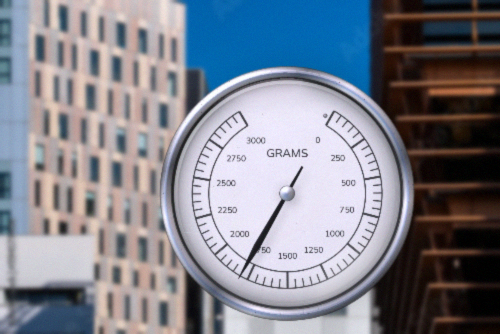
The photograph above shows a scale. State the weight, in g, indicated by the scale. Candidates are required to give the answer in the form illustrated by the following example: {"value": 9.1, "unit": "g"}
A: {"value": 1800, "unit": "g"}
